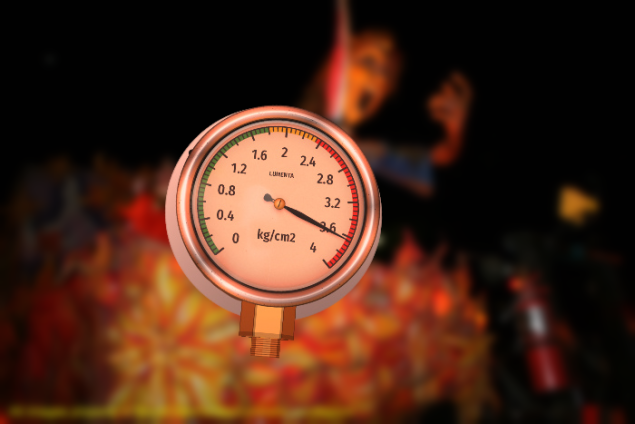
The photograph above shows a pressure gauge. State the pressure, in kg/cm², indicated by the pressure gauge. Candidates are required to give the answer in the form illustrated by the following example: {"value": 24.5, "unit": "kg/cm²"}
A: {"value": 3.65, "unit": "kg/cm²"}
